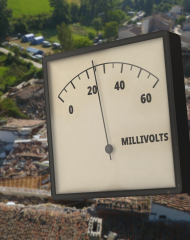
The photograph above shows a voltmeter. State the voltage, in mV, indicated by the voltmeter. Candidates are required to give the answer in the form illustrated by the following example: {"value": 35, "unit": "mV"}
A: {"value": 25, "unit": "mV"}
